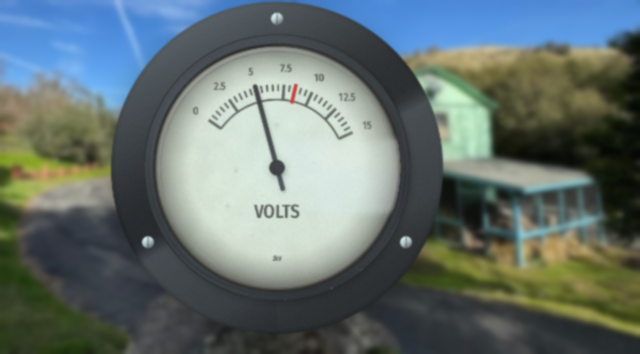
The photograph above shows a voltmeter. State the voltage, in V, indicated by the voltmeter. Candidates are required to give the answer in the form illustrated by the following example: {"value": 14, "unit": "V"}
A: {"value": 5, "unit": "V"}
